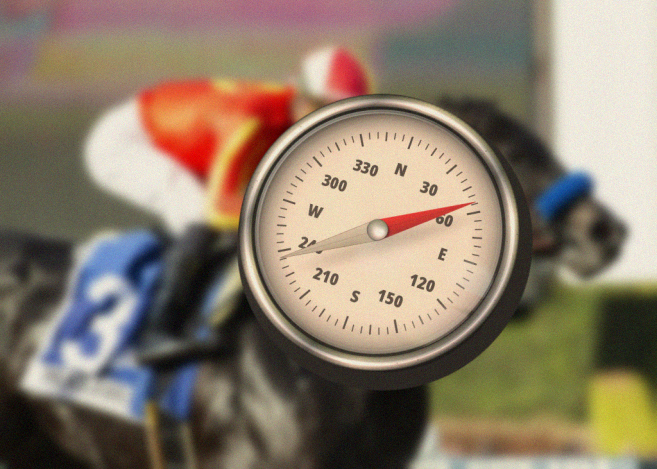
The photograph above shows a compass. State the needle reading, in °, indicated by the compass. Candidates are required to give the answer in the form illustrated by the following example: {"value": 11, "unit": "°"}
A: {"value": 55, "unit": "°"}
